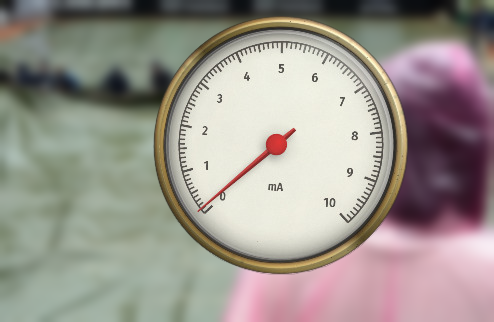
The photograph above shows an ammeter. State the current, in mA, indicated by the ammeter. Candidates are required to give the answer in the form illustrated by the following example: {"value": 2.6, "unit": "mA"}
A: {"value": 0.1, "unit": "mA"}
